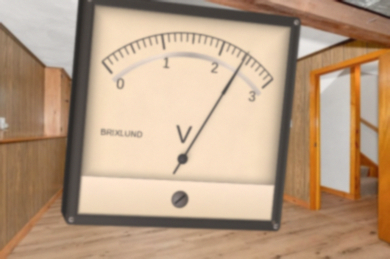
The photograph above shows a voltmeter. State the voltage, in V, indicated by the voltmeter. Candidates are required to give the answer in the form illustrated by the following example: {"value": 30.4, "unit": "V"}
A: {"value": 2.4, "unit": "V"}
